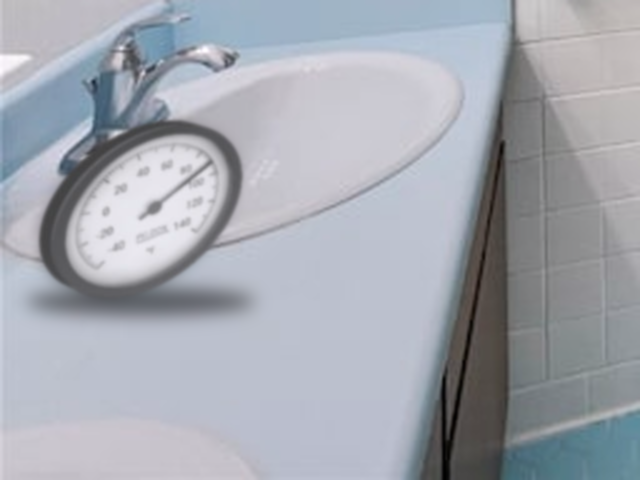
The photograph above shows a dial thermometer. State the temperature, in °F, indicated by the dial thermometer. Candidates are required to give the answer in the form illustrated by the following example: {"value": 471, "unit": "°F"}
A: {"value": 90, "unit": "°F"}
